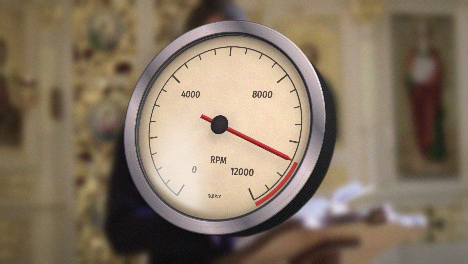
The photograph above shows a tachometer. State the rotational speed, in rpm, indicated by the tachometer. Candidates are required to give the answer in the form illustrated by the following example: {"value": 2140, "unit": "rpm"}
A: {"value": 10500, "unit": "rpm"}
